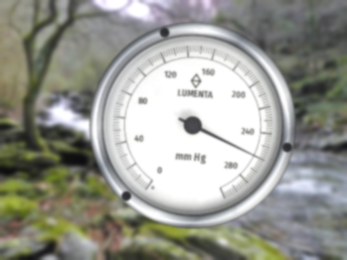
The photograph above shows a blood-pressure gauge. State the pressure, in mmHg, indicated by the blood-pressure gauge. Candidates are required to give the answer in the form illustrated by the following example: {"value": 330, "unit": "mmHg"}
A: {"value": 260, "unit": "mmHg"}
